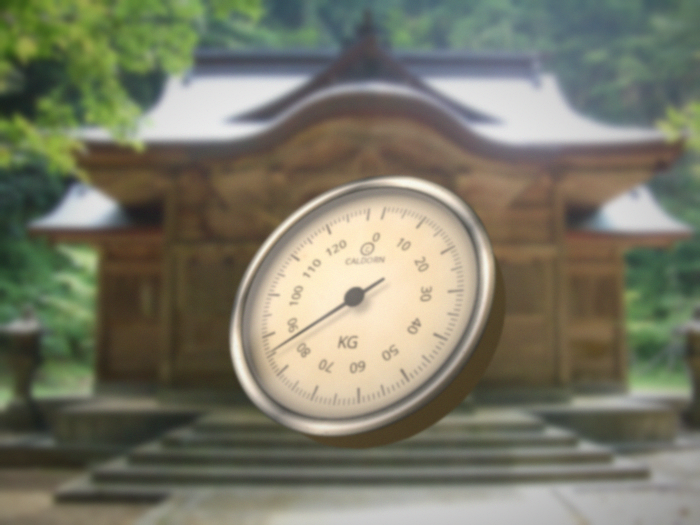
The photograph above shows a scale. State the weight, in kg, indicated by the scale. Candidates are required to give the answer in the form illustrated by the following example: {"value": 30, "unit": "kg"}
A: {"value": 85, "unit": "kg"}
